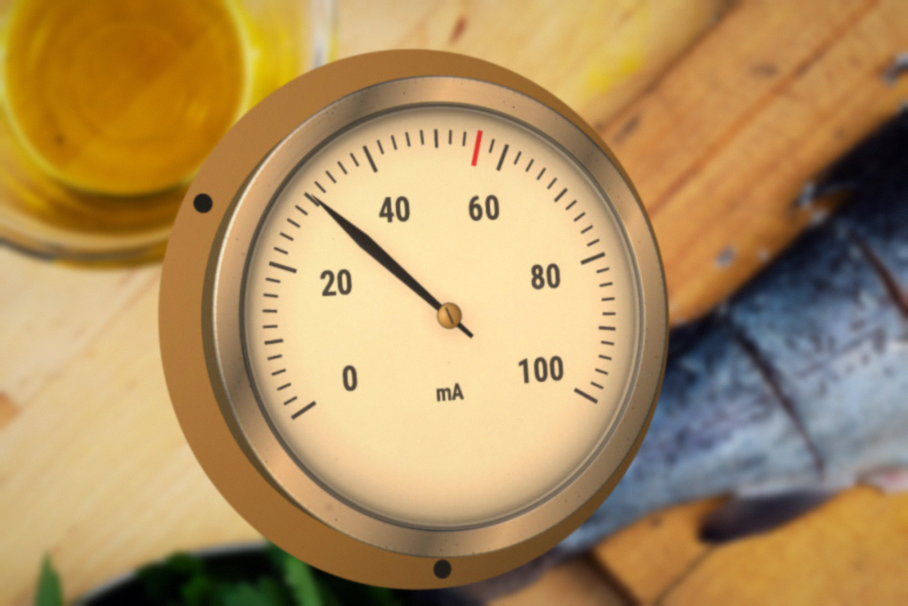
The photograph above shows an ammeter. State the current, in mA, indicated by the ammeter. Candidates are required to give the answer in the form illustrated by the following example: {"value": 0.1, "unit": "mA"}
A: {"value": 30, "unit": "mA"}
